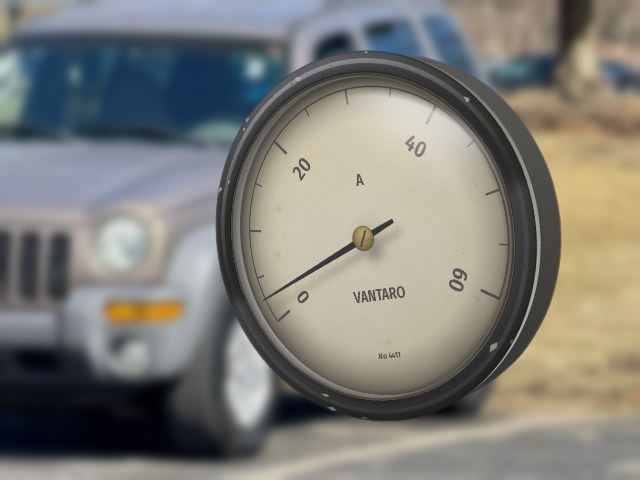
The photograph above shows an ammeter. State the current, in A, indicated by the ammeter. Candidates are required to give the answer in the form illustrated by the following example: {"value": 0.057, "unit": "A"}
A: {"value": 2.5, "unit": "A"}
